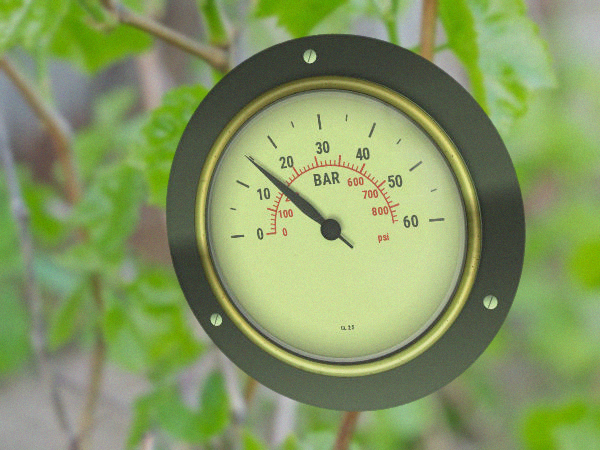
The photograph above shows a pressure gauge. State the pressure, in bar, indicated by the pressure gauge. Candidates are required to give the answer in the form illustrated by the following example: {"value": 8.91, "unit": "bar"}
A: {"value": 15, "unit": "bar"}
